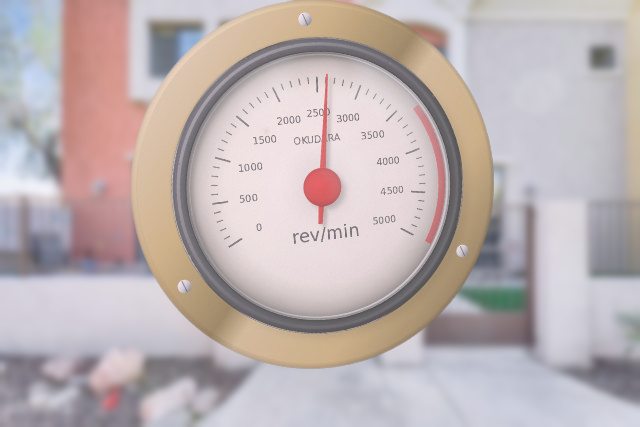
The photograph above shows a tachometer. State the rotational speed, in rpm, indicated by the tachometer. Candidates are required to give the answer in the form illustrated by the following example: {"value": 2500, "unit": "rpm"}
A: {"value": 2600, "unit": "rpm"}
